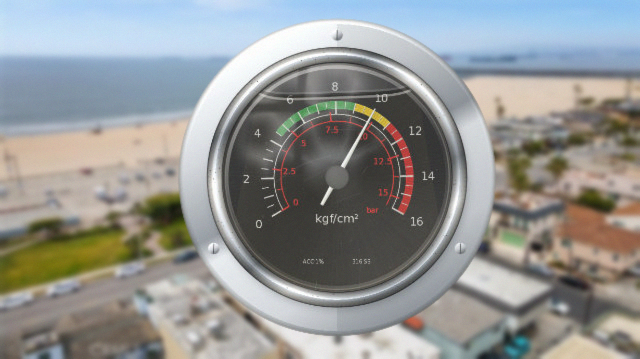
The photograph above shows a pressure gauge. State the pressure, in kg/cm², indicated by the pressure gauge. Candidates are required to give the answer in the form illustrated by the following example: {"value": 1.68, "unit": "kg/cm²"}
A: {"value": 10, "unit": "kg/cm²"}
